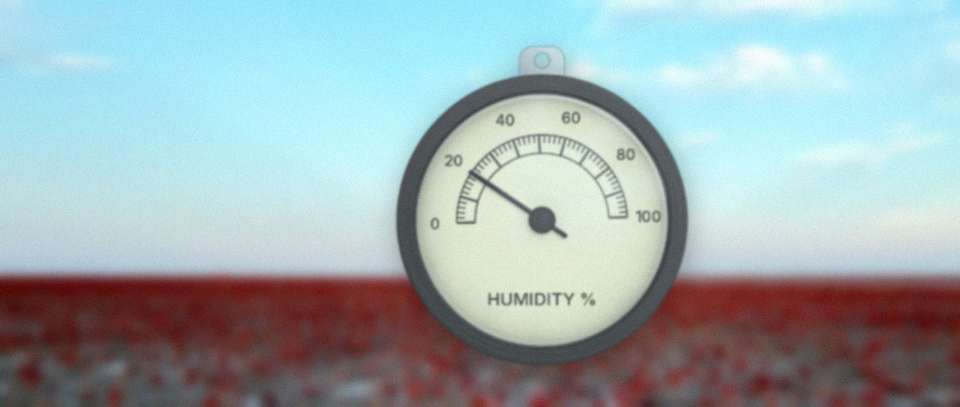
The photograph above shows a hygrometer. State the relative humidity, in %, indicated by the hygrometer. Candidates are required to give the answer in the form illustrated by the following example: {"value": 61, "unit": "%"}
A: {"value": 20, "unit": "%"}
